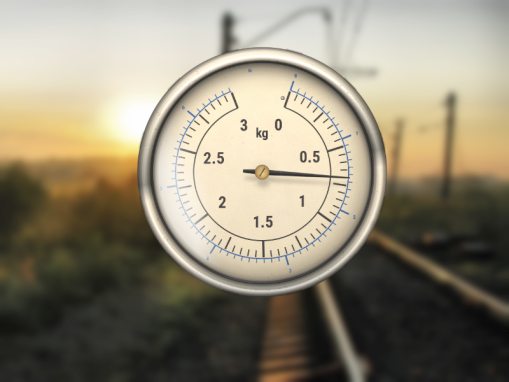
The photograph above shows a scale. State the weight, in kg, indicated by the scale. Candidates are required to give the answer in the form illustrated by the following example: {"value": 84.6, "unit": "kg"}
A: {"value": 0.7, "unit": "kg"}
